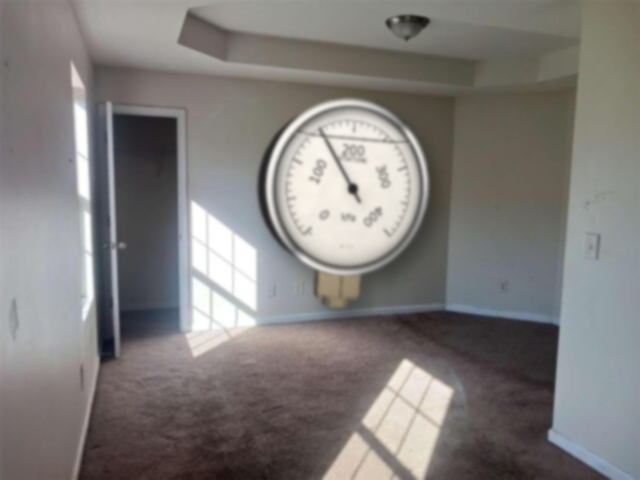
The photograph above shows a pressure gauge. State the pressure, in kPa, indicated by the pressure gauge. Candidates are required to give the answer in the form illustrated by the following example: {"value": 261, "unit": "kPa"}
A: {"value": 150, "unit": "kPa"}
